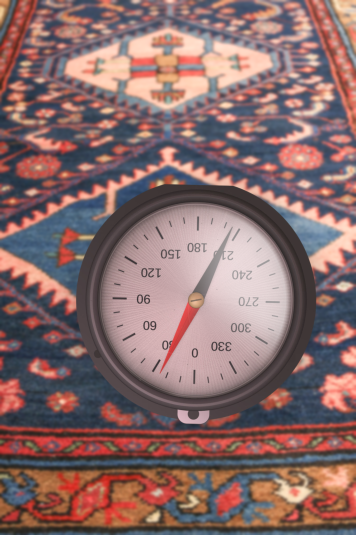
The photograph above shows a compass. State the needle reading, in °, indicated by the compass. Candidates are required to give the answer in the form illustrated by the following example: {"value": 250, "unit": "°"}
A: {"value": 25, "unit": "°"}
